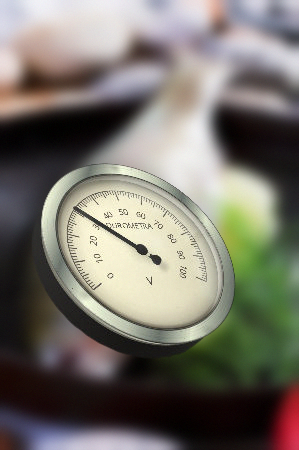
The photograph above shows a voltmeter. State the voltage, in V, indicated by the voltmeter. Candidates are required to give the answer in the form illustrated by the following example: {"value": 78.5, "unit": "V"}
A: {"value": 30, "unit": "V"}
